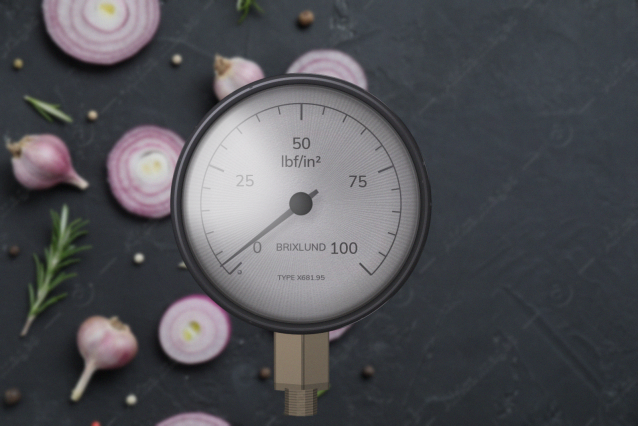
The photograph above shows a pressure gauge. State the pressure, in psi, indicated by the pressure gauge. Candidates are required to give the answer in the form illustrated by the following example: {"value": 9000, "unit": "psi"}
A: {"value": 2.5, "unit": "psi"}
